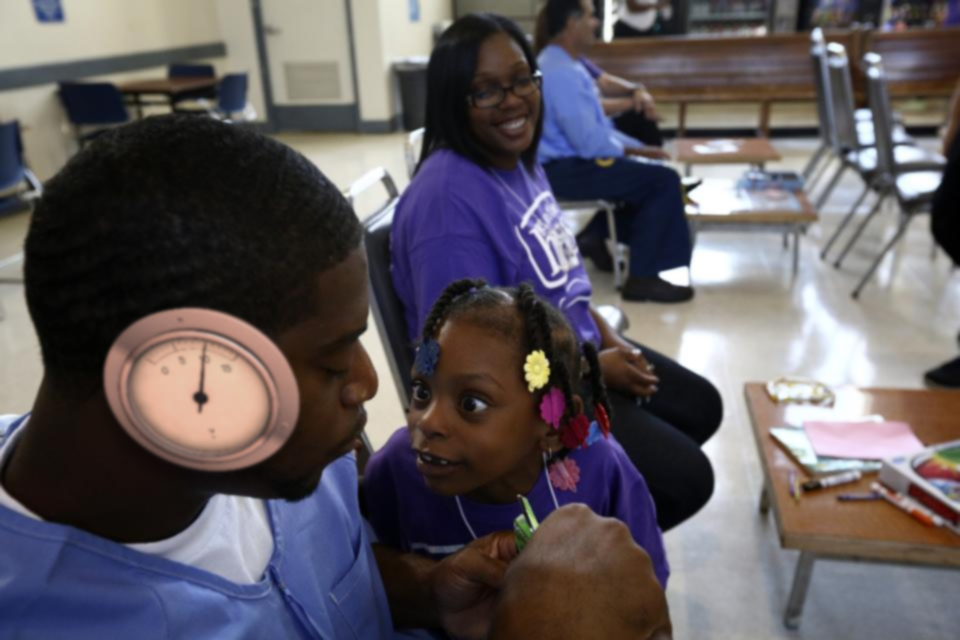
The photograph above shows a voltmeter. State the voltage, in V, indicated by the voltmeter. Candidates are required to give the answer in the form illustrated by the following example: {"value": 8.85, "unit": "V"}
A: {"value": 10, "unit": "V"}
